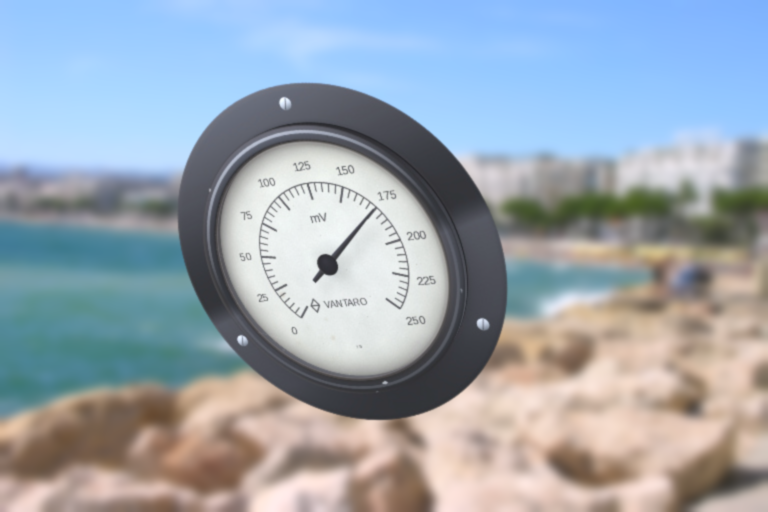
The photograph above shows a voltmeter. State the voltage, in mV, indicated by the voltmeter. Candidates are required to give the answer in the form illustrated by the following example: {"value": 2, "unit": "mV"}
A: {"value": 175, "unit": "mV"}
